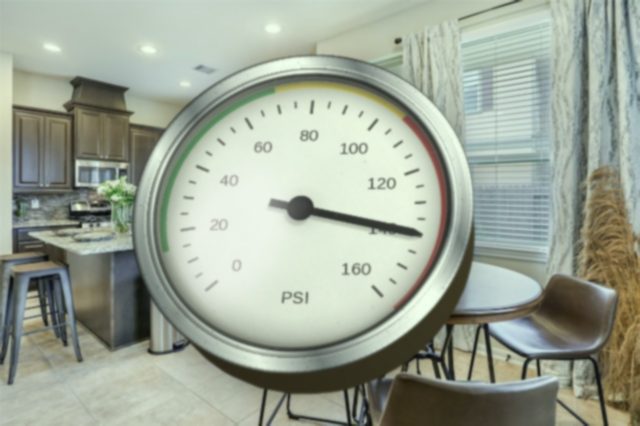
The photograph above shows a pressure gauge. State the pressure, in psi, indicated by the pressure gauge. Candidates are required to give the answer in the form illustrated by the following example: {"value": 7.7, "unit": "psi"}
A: {"value": 140, "unit": "psi"}
